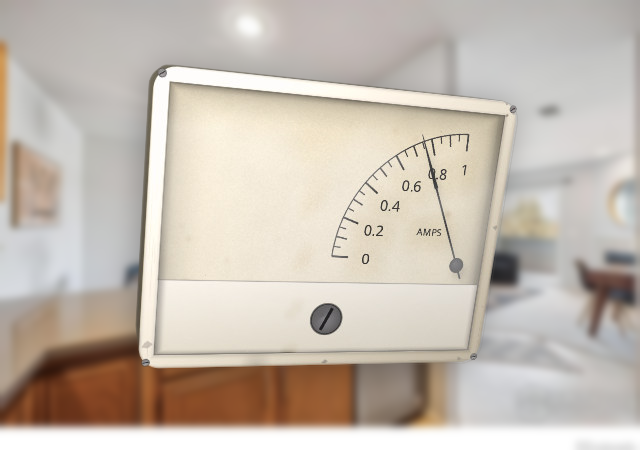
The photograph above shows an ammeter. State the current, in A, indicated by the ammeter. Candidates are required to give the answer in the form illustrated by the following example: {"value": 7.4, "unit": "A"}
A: {"value": 0.75, "unit": "A"}
